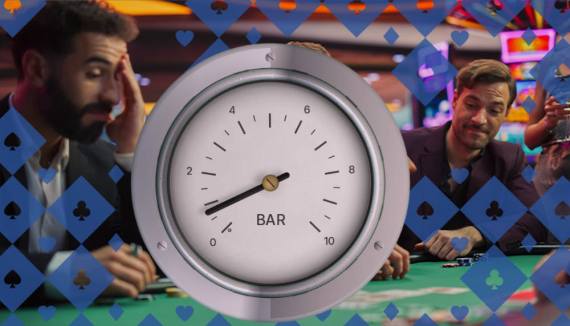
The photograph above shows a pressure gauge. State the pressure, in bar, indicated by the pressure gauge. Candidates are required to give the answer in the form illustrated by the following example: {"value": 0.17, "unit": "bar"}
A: {"value": 0.75, "unit": "bar"}
